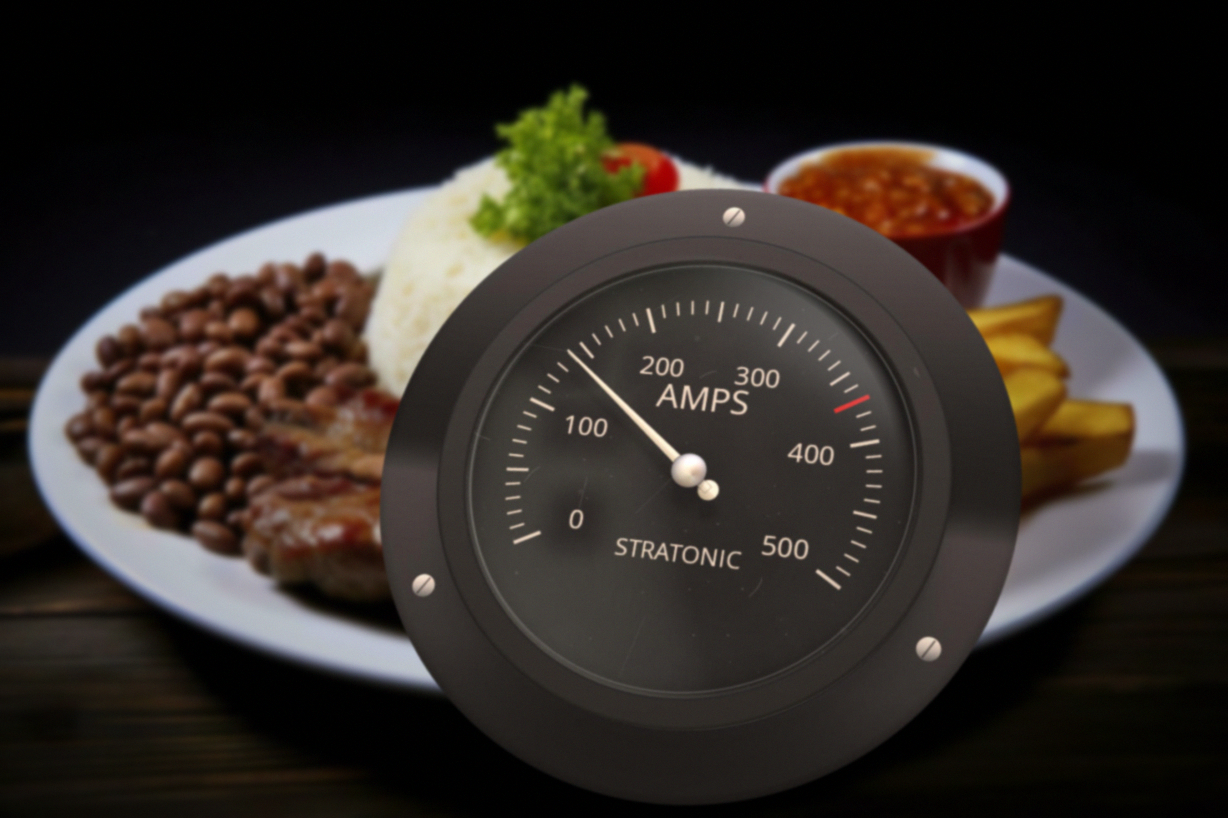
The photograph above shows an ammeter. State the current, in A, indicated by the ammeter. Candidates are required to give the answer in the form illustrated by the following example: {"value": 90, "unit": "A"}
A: {"value": 140, "unit": "A"}
